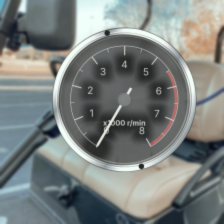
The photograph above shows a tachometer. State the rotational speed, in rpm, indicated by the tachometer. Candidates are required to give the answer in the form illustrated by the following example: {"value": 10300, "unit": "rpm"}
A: {"value": 0, "unit": "rpm"}
